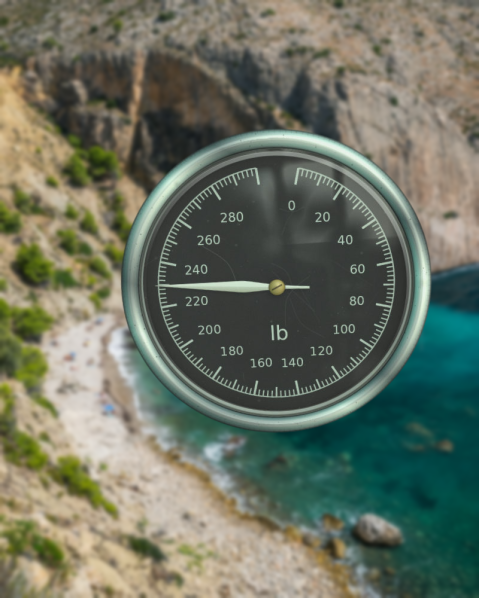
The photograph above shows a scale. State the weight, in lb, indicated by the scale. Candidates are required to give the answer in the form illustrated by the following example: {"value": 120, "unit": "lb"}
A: {"value": 230, "unit": "lb"}
